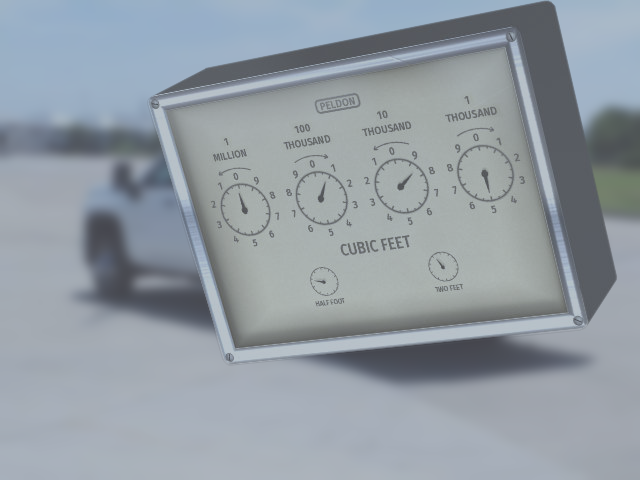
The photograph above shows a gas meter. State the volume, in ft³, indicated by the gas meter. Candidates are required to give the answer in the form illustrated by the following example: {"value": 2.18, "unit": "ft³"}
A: {"value": 8500, "unit": "ft³"}
